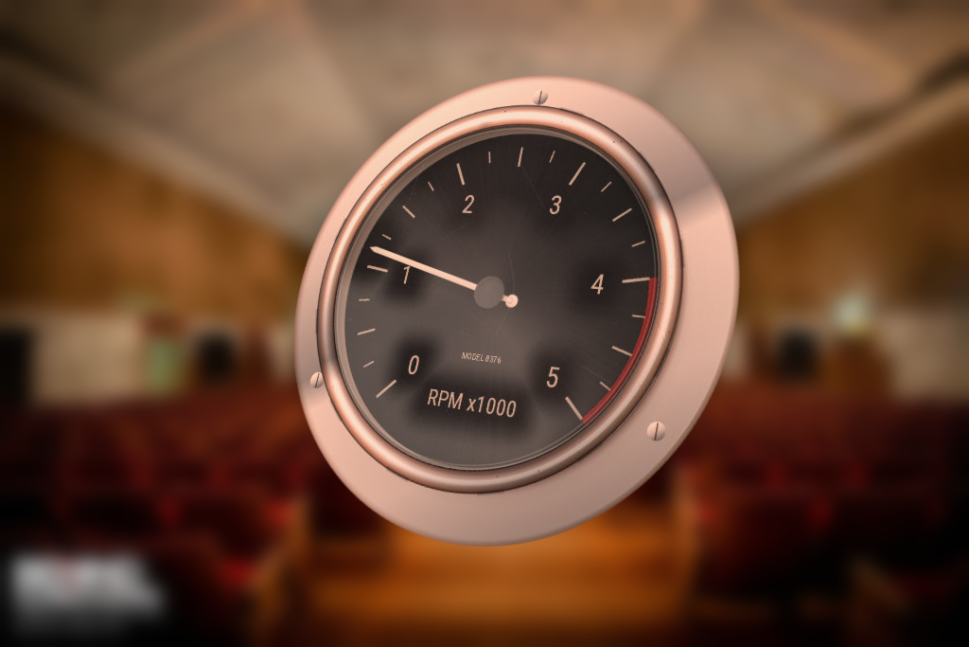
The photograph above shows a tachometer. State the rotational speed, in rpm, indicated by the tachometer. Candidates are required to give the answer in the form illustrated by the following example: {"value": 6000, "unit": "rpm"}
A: {"value": 1125, "unit": "rpm"}
